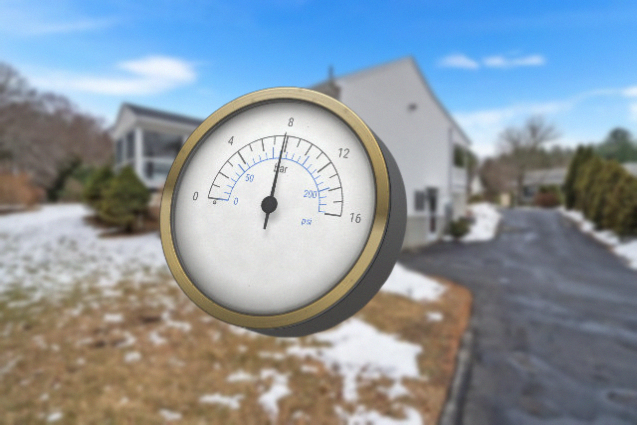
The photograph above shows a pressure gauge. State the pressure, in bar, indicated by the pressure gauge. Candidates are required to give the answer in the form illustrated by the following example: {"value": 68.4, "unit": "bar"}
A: {"value": 8, "unit": "bar"}
